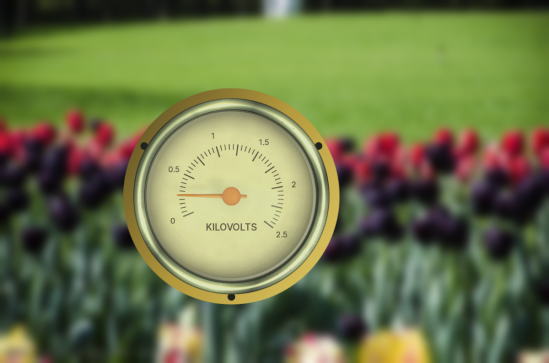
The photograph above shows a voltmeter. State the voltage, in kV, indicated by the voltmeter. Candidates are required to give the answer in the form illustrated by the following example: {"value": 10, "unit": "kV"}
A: {"value": 0.25, "unit": "kV"}
